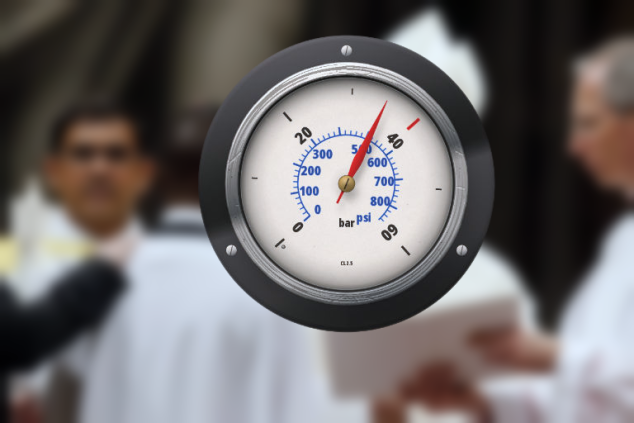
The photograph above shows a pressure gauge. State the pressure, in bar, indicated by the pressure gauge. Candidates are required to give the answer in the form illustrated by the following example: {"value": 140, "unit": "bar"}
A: {"value": 35, "unit": "bar"}
